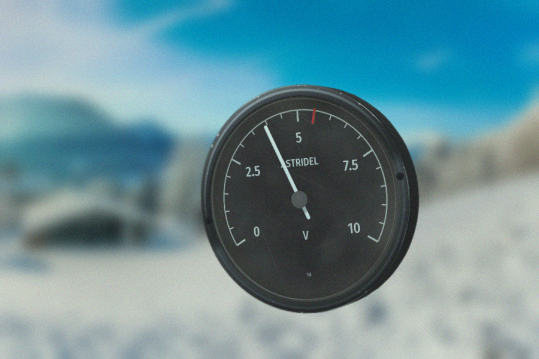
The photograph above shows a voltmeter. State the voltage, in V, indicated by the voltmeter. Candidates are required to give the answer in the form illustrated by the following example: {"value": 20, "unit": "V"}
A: {"value": 4, "unit": "V"}
